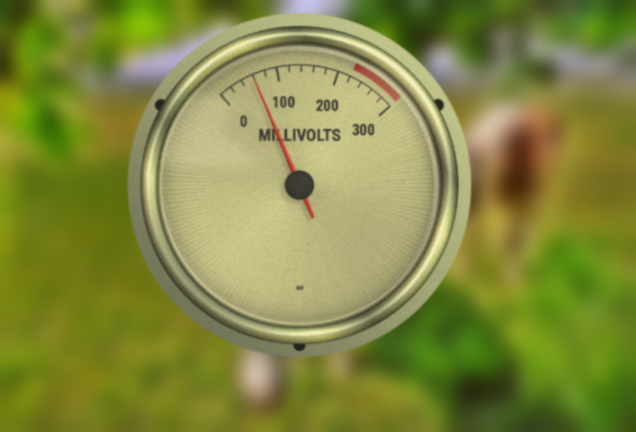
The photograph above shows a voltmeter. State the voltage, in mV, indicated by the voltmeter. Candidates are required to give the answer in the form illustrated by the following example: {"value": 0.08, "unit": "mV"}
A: {"value": 60, "unit": "mV"}
